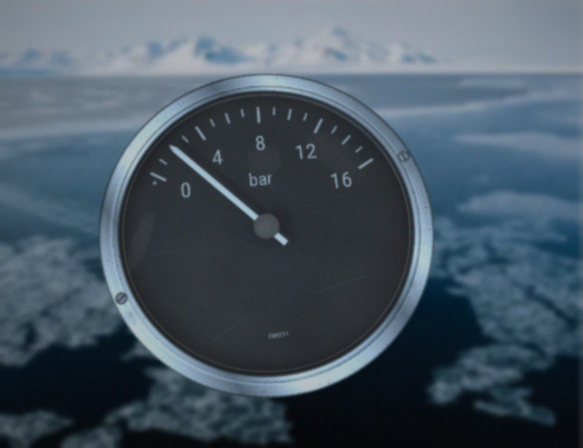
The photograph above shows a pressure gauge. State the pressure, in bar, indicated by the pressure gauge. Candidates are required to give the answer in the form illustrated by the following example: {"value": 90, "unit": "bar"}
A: {"value": 2, "unit": "bar"}
